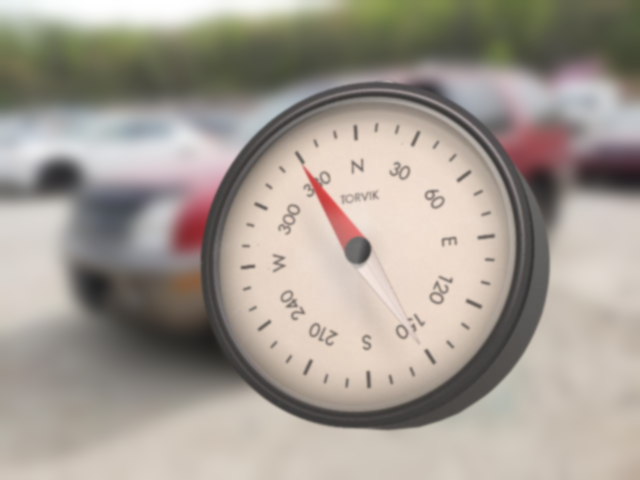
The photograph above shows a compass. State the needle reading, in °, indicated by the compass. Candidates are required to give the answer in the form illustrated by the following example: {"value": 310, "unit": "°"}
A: {"value": 330, "unit": "°"}
